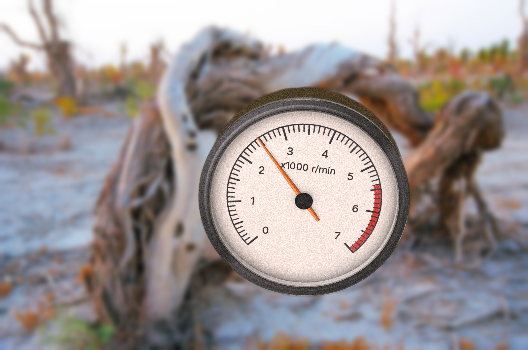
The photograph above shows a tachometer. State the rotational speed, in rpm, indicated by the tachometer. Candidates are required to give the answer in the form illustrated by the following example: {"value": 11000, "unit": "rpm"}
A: {"value": 2500, "unit": "rpm"}
